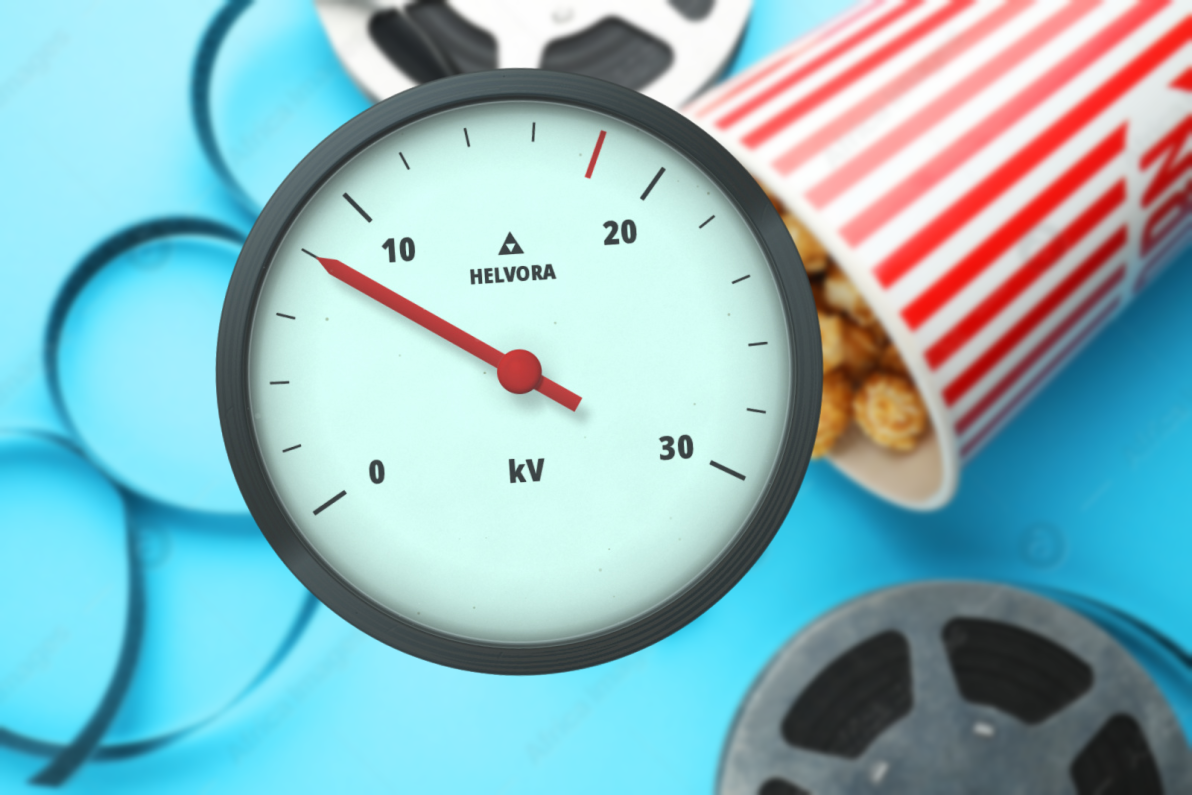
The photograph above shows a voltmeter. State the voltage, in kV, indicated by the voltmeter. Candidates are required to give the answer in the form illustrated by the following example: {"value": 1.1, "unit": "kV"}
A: {"value": 8, "unit": "kV"}
